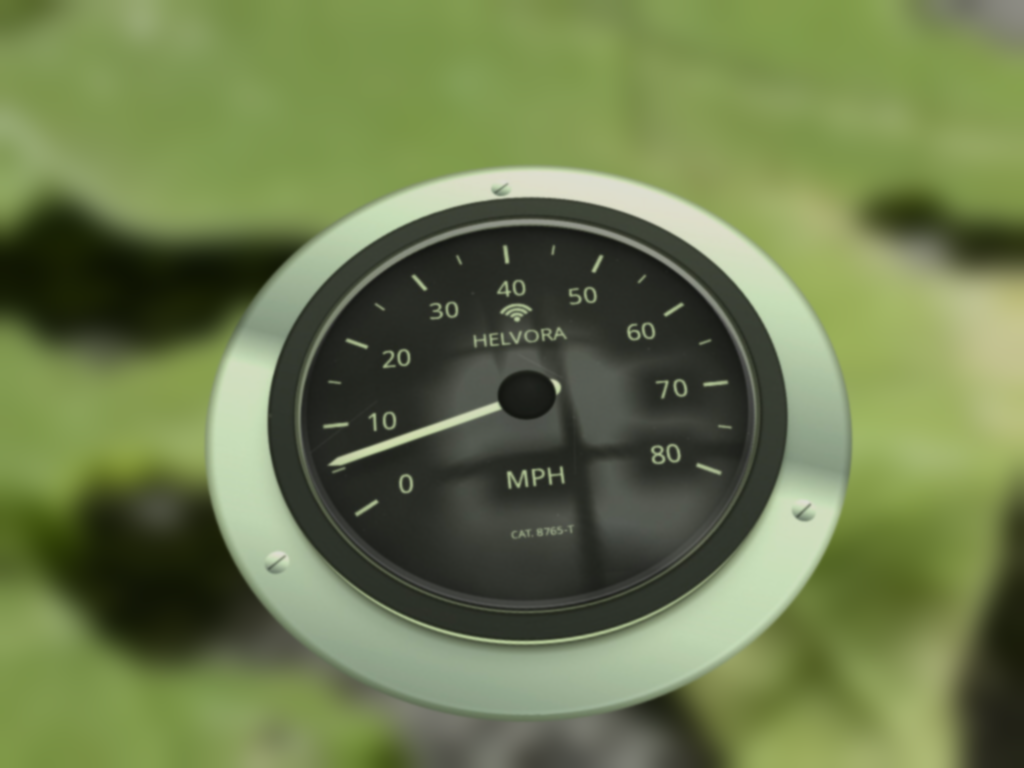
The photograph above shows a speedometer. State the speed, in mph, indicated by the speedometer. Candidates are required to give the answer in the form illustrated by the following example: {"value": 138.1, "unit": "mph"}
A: {"value": 5, "unit": "mph"}
